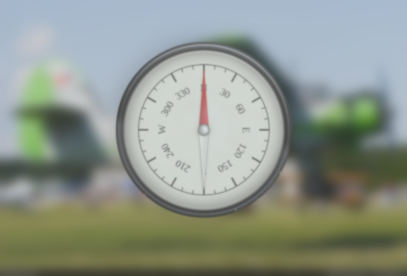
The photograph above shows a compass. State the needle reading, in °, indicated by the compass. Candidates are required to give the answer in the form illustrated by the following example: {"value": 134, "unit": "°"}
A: {"value": 0, "unit": "°"}
